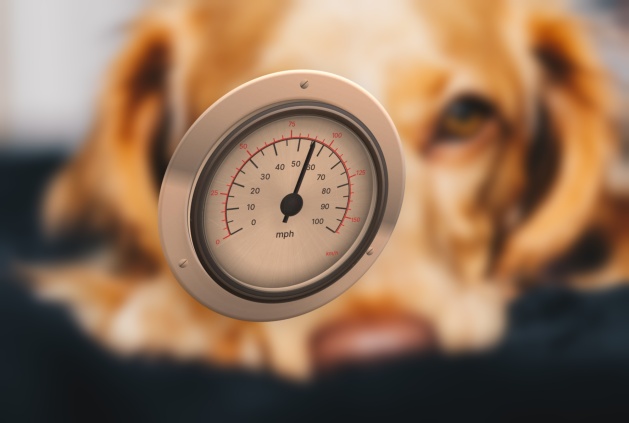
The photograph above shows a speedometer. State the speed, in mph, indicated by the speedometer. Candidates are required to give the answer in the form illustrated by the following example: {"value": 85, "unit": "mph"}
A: {"value": 55, "unit": "mph"}
